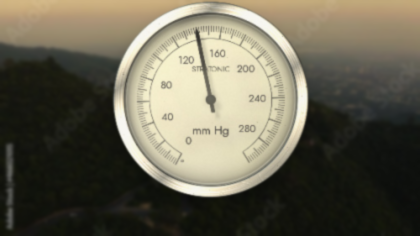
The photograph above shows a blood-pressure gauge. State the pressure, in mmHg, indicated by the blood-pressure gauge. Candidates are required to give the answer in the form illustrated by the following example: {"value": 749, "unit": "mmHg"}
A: {"value": 140, "unit": "mmHg"}
